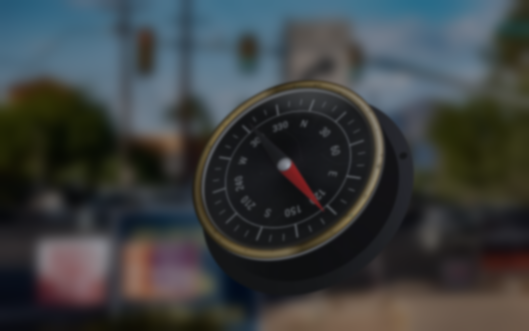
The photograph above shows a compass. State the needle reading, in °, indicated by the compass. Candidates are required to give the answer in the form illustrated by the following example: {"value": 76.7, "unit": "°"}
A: {"value": 125, "unit": "°"}
